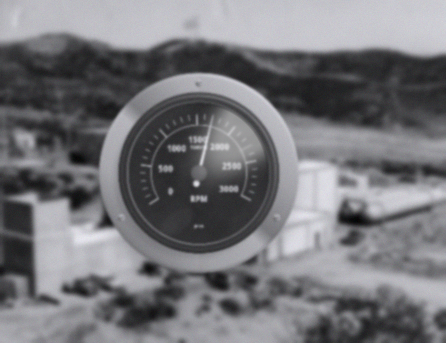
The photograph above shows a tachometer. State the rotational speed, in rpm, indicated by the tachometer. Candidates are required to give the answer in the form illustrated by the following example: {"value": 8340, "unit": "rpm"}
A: {"value": 1700, "unit": "rpm"}
